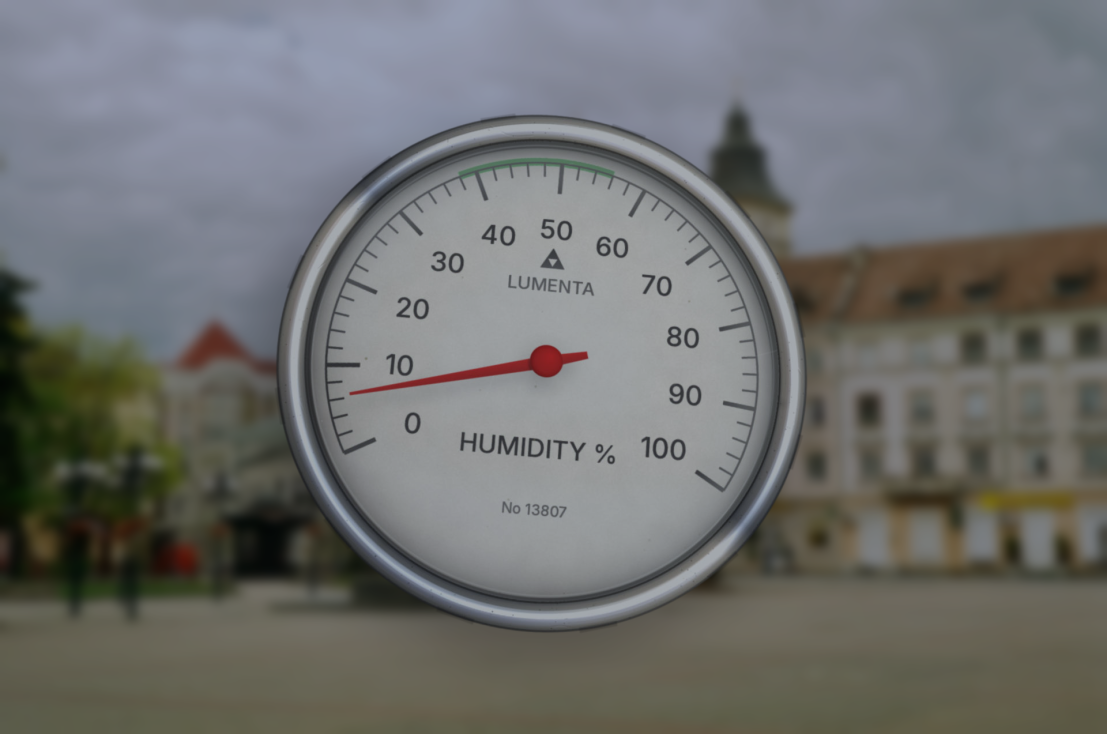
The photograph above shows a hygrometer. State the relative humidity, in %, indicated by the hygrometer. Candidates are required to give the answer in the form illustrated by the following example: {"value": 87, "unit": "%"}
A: {"value": 6, "unit": "%"}
